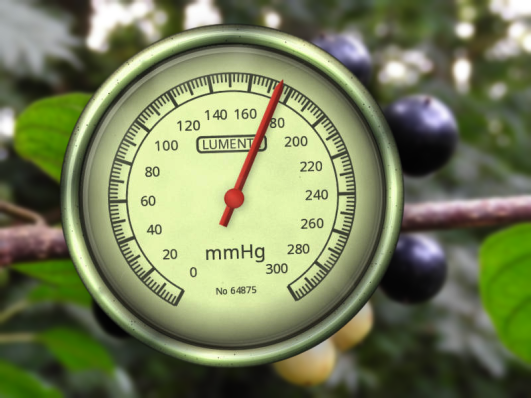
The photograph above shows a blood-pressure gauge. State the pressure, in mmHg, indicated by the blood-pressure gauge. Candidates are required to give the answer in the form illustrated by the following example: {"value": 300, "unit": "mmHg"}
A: {"value": 174, "unit": "mmHg"}
